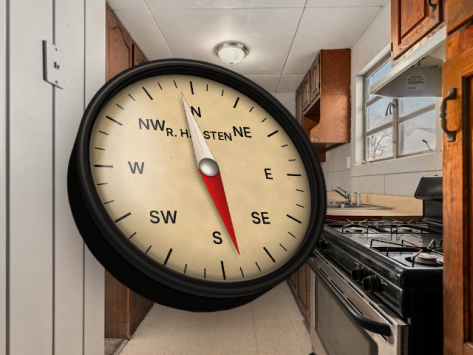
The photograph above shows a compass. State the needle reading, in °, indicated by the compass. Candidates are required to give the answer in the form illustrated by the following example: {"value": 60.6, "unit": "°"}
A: {"value": 170, "unit": "°"}
